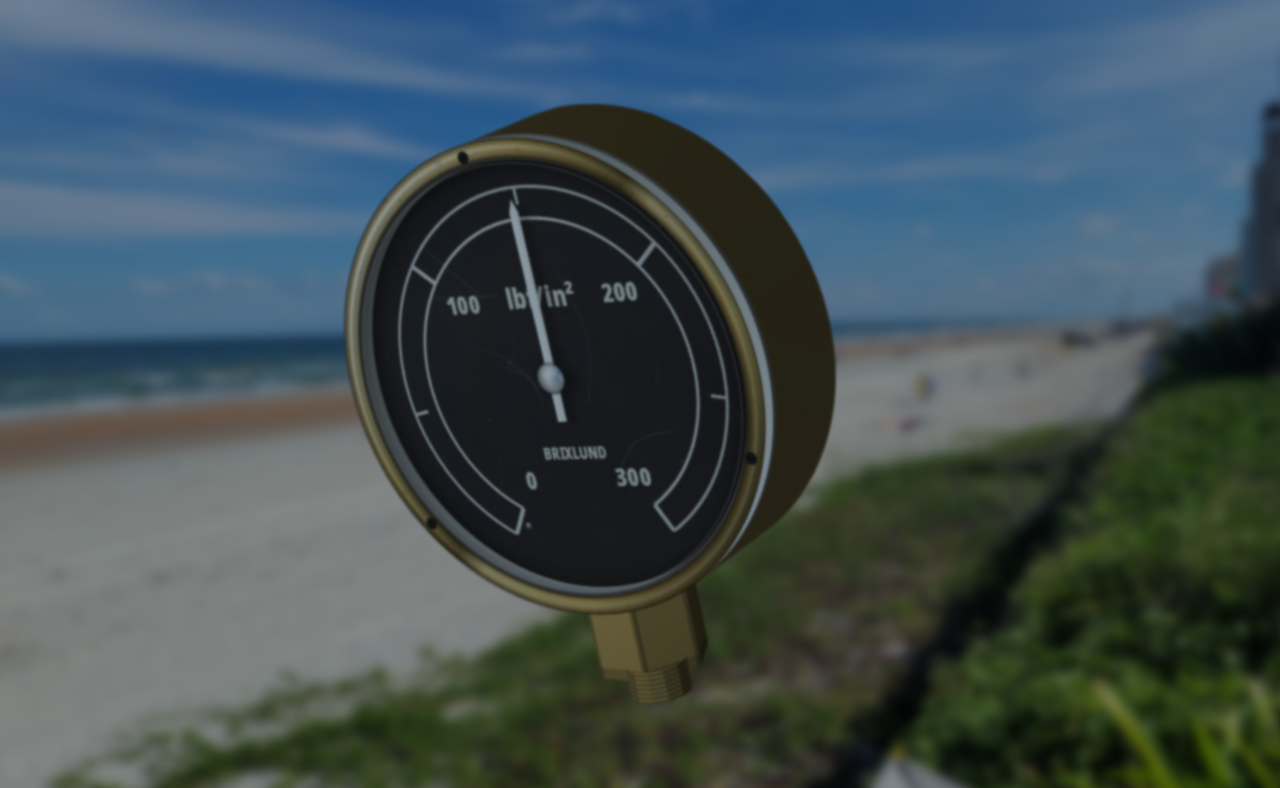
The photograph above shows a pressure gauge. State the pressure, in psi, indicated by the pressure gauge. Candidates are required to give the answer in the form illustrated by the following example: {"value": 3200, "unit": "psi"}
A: {"value": 150, "unit": "psi"}
